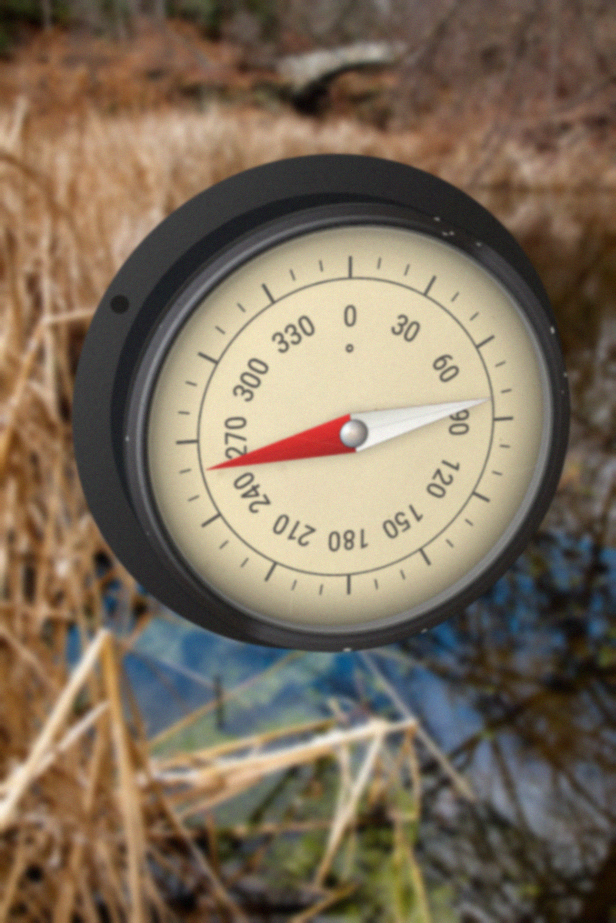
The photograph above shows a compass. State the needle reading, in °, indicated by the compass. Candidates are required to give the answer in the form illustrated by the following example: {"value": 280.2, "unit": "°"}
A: {"value": 260, "unit": "°"}
